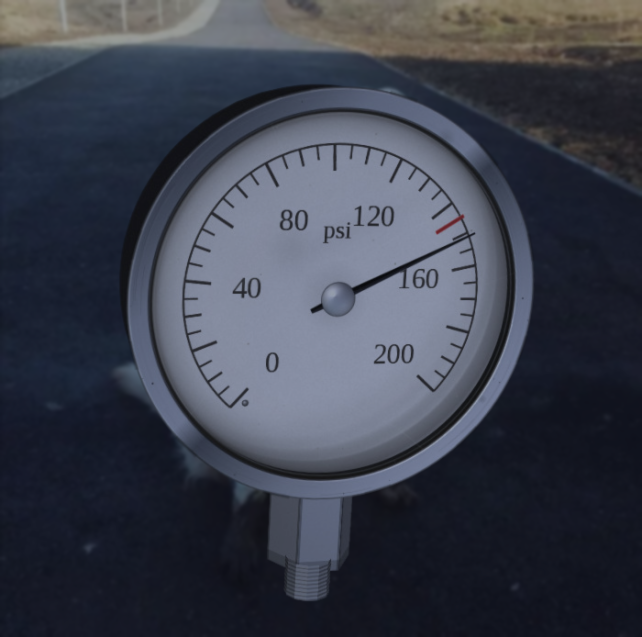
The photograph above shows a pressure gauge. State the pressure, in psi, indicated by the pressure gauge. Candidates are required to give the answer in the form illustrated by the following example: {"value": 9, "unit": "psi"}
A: {"value": 150, "unit": "psi"}
